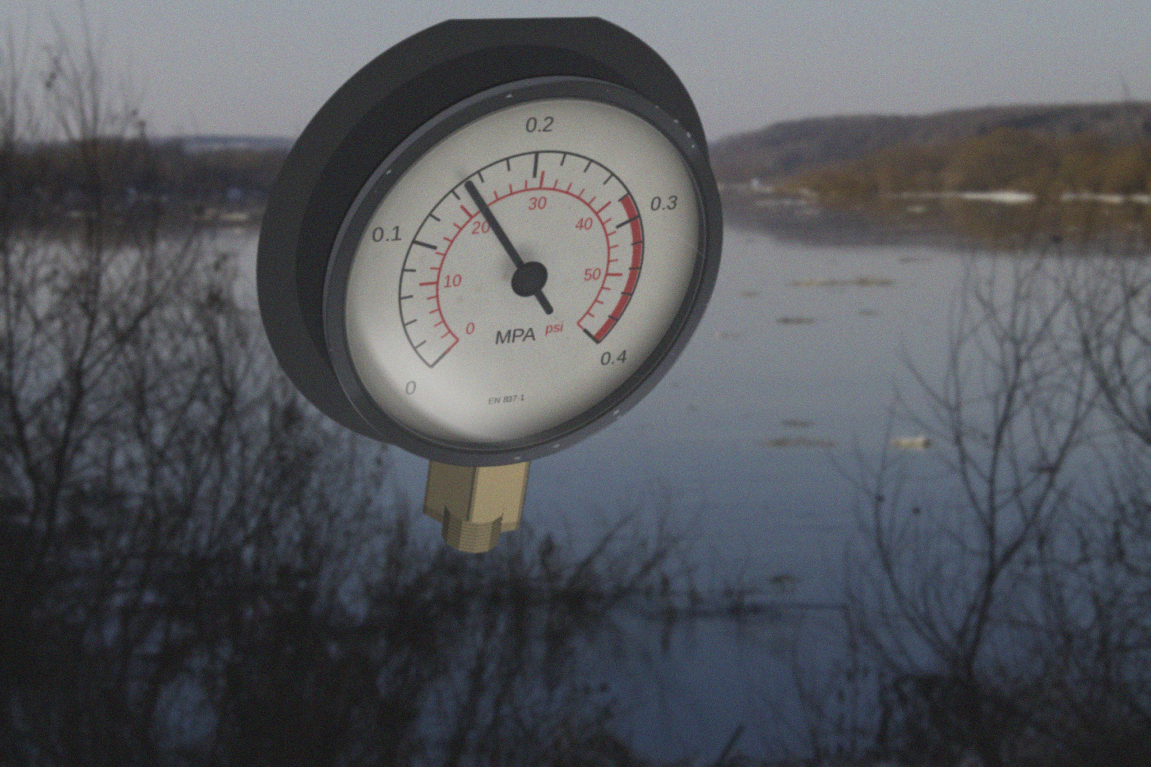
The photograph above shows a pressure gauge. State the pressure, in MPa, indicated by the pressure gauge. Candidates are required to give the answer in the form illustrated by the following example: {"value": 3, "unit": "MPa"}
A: {"value": 0.15, "unit": "MPa"}
